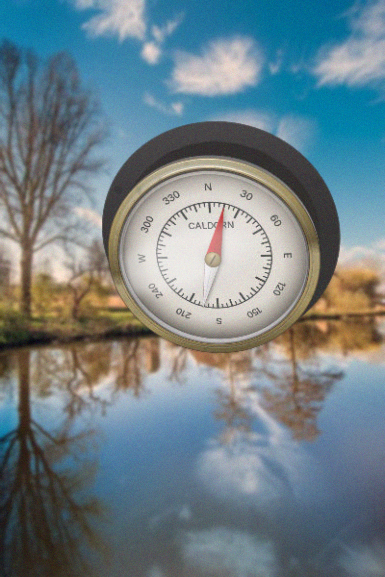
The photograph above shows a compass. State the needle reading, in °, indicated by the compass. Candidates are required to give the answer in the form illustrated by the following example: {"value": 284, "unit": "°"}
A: {"value": 15, "unit": "°"}
